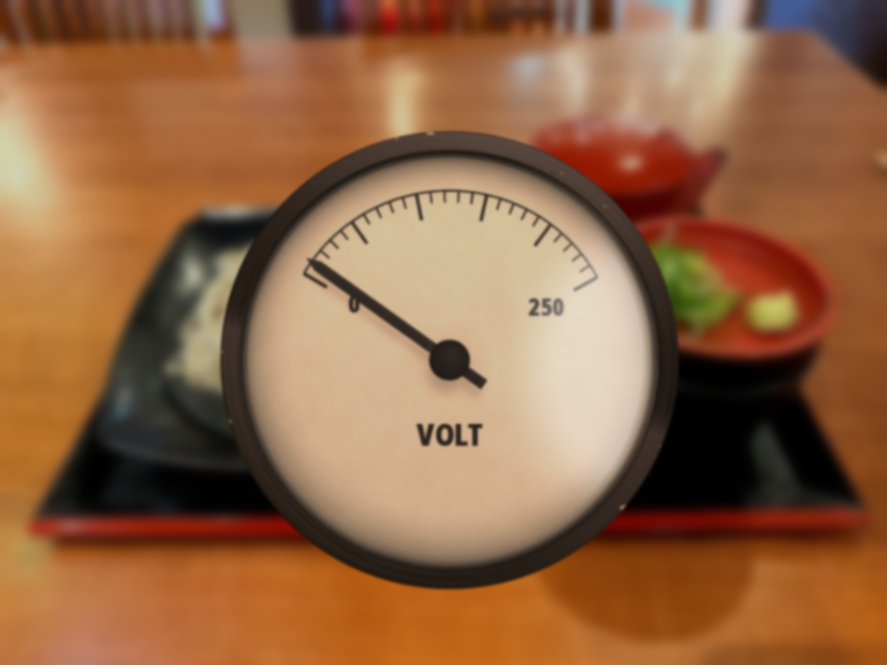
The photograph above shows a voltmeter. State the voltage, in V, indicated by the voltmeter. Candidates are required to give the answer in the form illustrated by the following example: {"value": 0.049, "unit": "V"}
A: {"value": 10, "unit": "V"}
